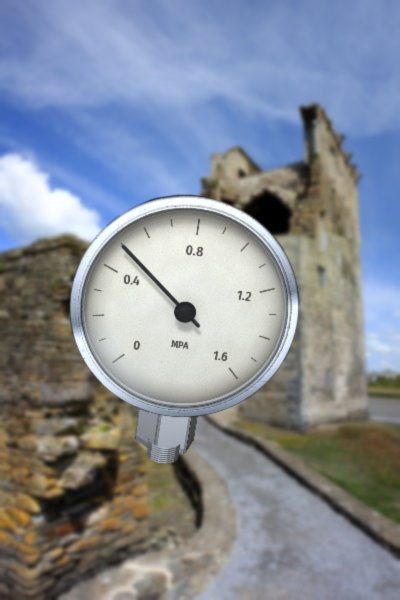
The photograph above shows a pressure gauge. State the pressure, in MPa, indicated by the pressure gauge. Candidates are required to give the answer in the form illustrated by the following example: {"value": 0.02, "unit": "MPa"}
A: {"value": 0.5, "unit": "MPa"}
